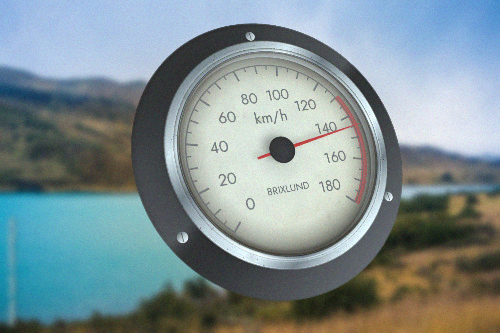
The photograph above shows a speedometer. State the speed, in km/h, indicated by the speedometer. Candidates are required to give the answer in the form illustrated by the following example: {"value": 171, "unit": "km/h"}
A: {"value": 145, "unit": "km/h"}
